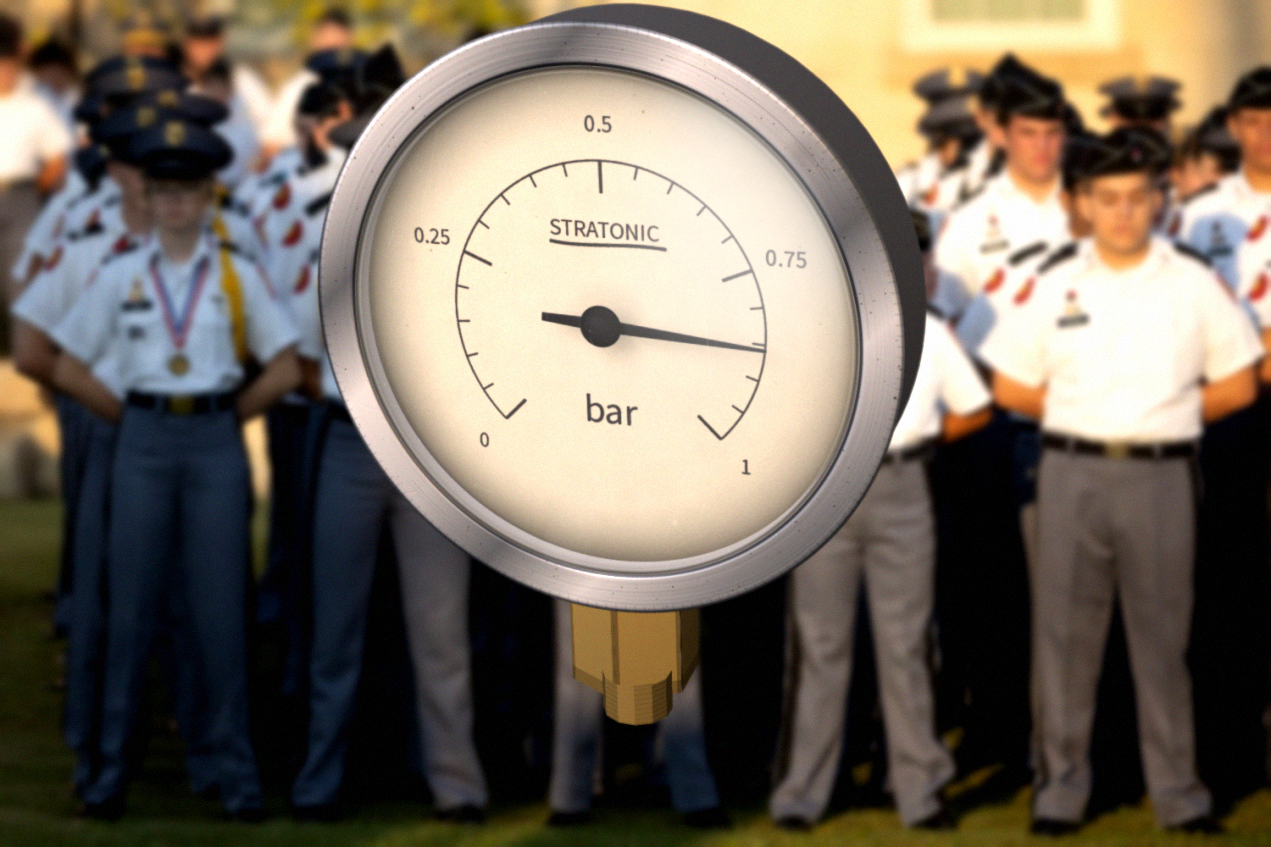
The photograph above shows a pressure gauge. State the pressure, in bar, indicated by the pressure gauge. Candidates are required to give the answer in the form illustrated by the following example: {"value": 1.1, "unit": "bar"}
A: {"value": 0.85, "unit": "bar"}
